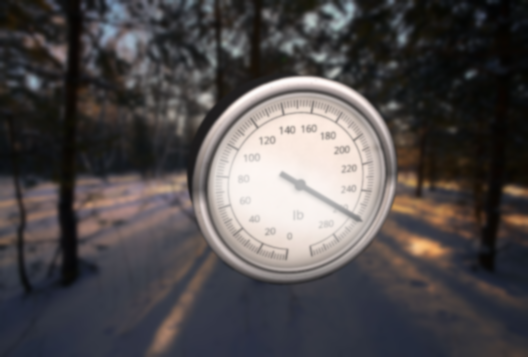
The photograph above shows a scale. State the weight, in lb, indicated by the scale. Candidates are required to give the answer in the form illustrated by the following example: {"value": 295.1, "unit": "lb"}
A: {"value": 260, "unit": "lb"}
